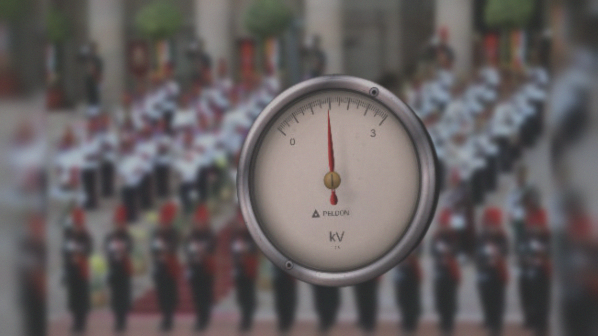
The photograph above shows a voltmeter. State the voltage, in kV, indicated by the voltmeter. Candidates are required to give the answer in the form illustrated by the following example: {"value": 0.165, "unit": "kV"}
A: {"value": 1.5, "unit": "kV"}
